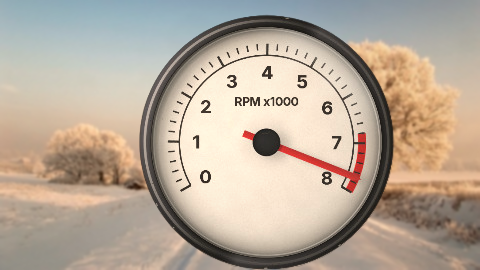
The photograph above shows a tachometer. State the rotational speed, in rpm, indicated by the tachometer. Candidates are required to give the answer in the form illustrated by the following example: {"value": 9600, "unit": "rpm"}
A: {"value": 7700, "unit": "rpm"}
